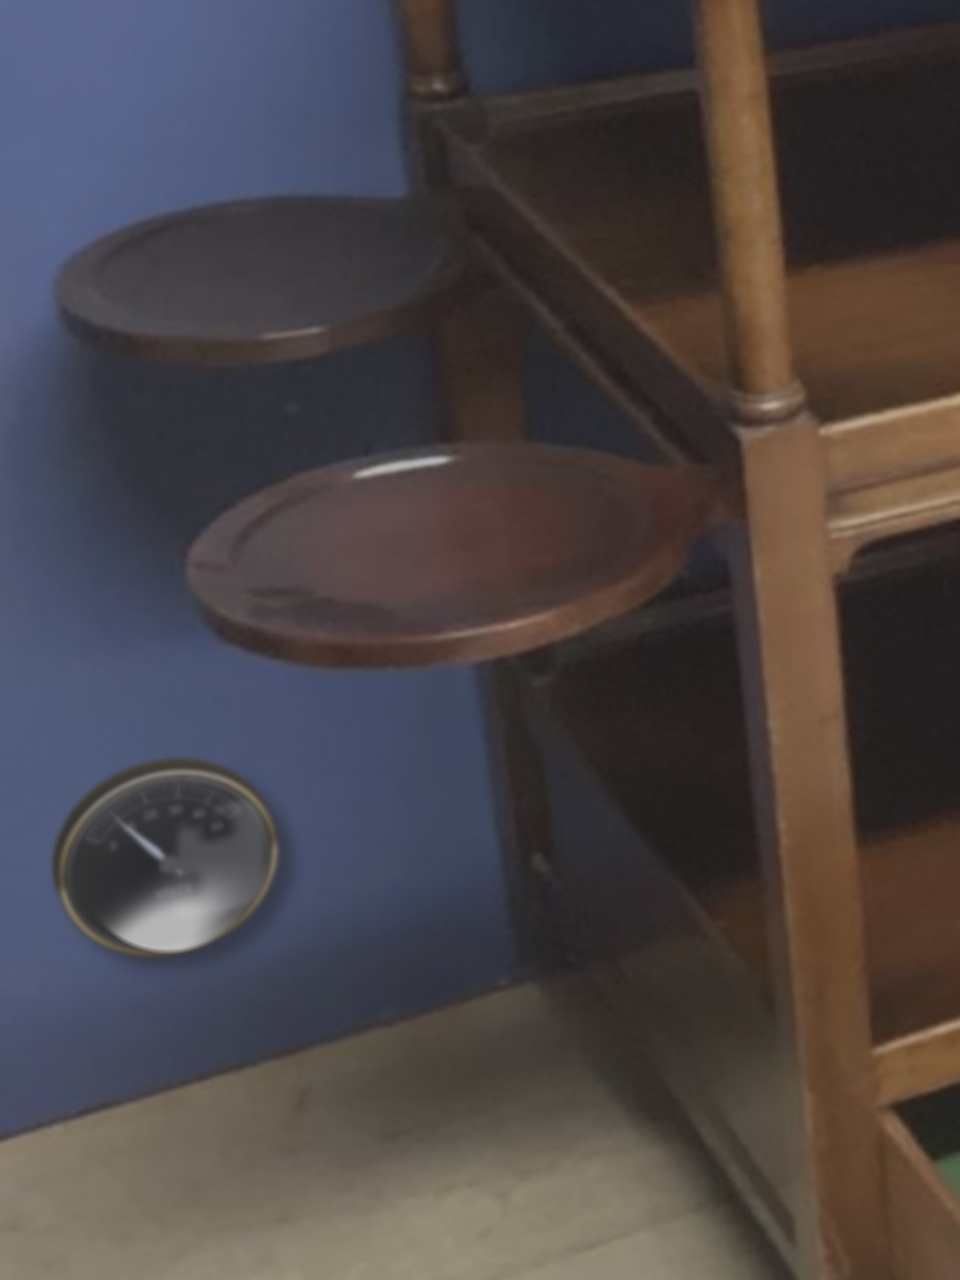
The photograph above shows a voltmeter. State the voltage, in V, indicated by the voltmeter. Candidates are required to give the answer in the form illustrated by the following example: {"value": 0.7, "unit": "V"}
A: {"value": 10, "unit": "V"}
